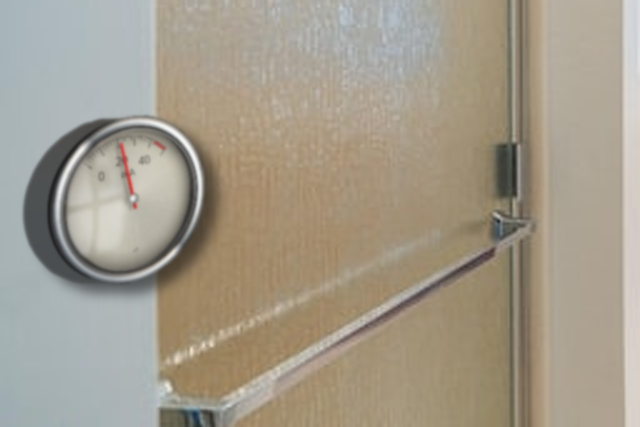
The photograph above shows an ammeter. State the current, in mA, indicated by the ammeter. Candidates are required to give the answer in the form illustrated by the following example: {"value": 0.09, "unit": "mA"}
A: {"value": 20, "unit": "mA"}
